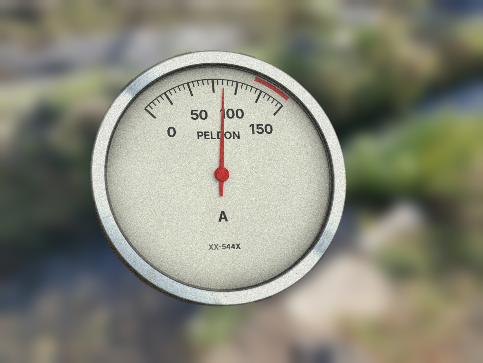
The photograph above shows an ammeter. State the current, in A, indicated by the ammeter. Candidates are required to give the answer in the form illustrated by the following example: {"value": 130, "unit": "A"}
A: {"value": 85, "unit": "A"}
